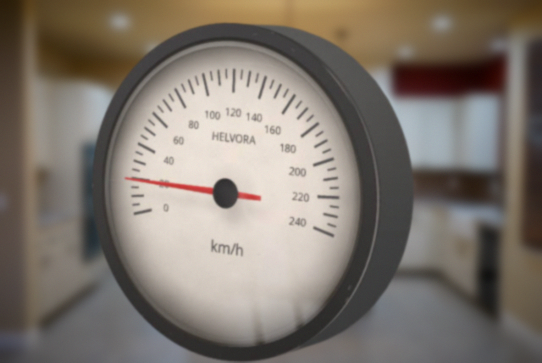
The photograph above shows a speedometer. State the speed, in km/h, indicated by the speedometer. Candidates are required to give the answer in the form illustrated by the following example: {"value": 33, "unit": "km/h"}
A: {"value": 20, "unit": "km/h"}
